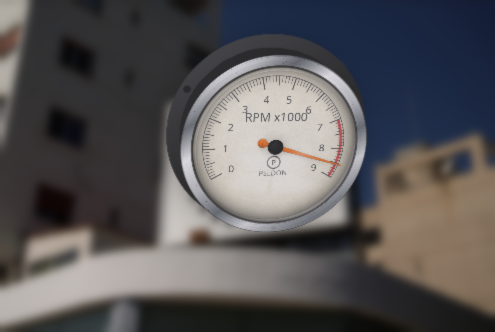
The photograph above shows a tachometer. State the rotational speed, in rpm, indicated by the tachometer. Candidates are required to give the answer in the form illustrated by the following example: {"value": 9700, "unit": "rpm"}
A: {"value": 8500, "unit": "rpm"}
